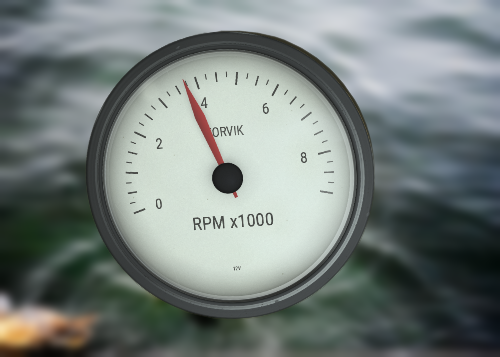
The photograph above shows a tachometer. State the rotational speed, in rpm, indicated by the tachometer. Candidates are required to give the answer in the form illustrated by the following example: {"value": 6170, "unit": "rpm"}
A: {"value": 3750, "unit": "rpm"}
